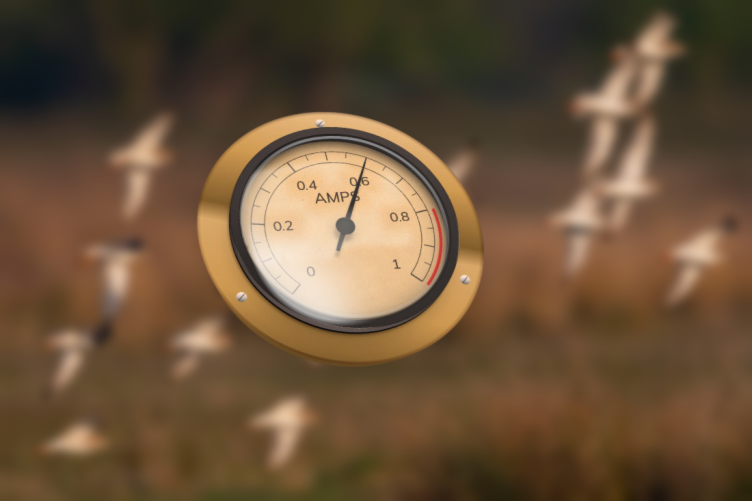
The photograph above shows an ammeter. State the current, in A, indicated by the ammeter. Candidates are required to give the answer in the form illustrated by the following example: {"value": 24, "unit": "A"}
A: {"value": 0.6, "unit": "A"}
